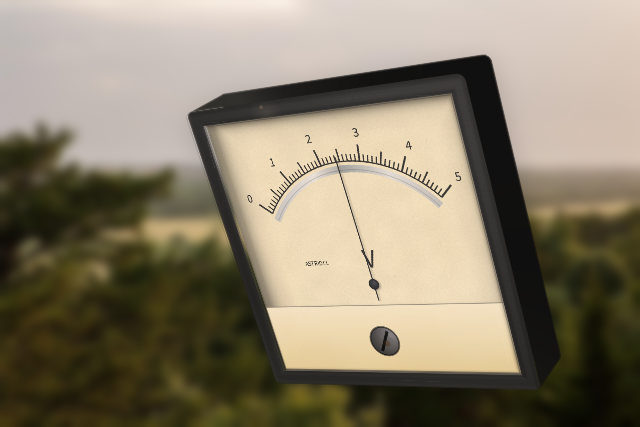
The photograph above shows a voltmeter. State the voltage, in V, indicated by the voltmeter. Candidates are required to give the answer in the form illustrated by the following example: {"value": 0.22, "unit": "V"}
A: {"value": 2.5, "unit": "V"}
